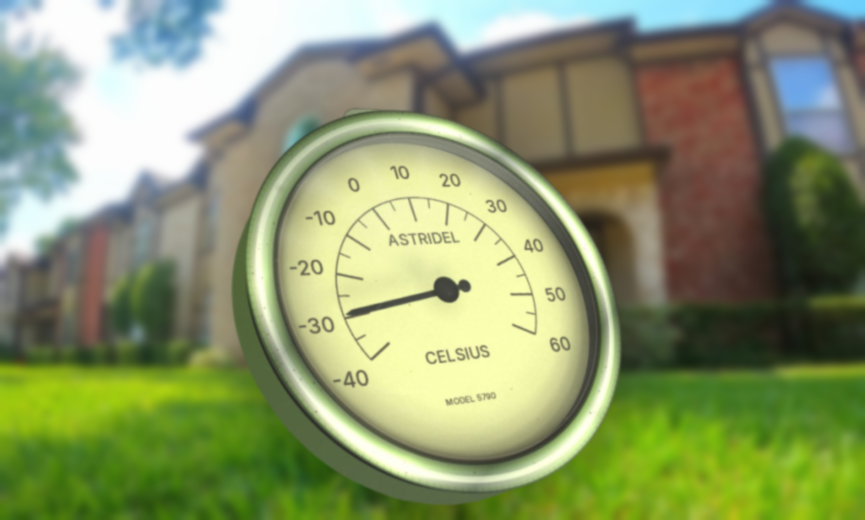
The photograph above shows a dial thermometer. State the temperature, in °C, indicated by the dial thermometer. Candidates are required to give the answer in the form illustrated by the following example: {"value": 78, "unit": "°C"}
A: {"value": -30, "unit": "°C"}
